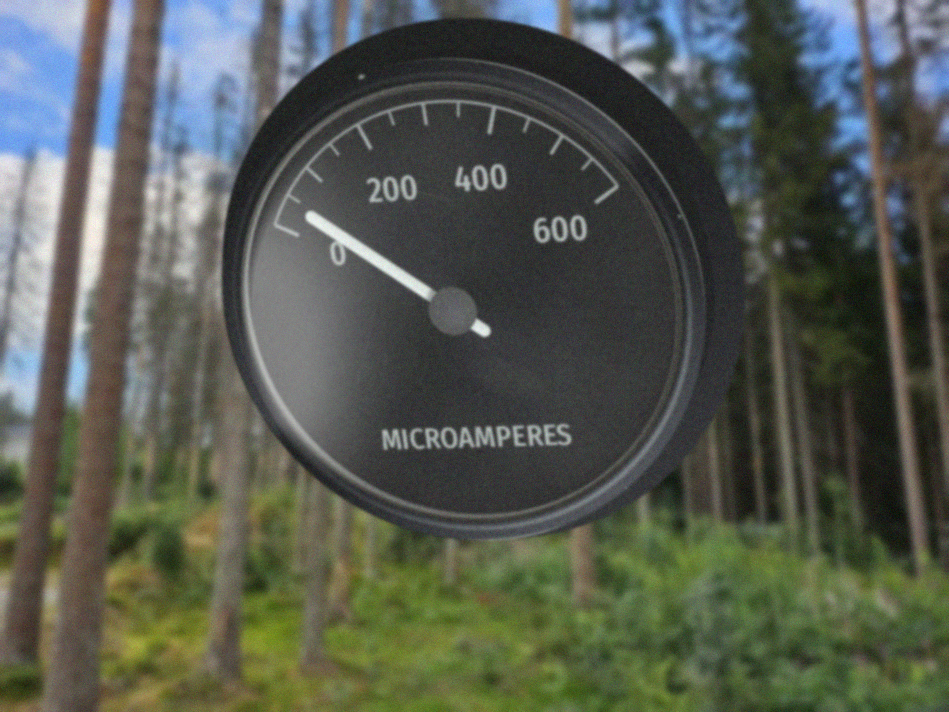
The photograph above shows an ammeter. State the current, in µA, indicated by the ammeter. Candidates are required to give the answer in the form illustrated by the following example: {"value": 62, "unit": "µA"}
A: {"value": 50, "unit": "µA"}
